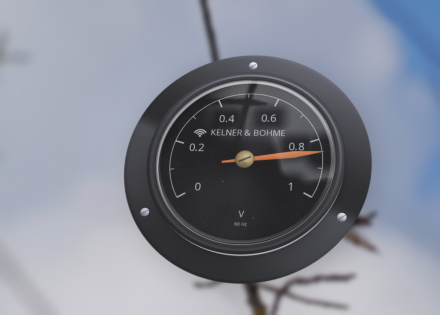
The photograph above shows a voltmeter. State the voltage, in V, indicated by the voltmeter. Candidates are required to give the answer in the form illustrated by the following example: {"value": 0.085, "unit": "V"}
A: {"value": 0.85, "unit": "V"}
